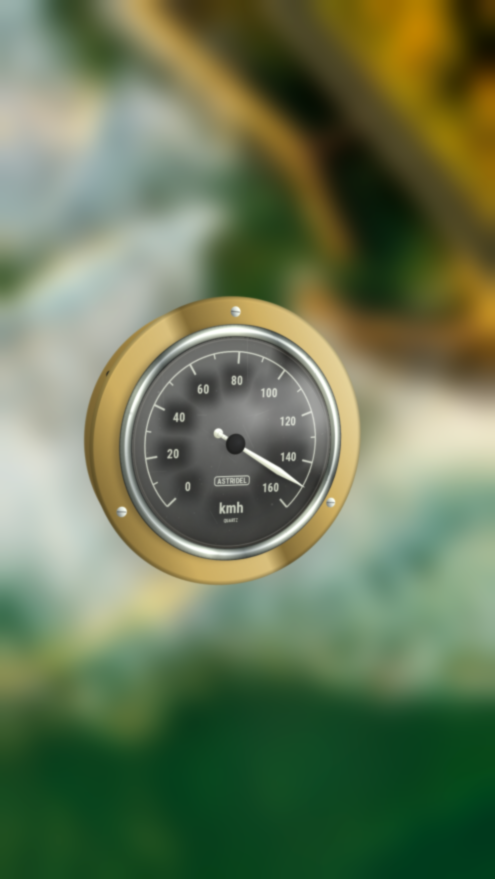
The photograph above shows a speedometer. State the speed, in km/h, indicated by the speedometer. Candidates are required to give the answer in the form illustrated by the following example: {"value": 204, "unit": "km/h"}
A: {"value": 150, "unit": "km/h"}
